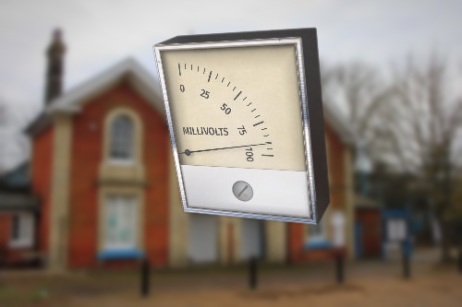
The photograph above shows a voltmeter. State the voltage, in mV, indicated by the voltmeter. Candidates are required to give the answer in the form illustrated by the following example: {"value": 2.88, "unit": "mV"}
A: {"value": 90, "unit": "mV"}
